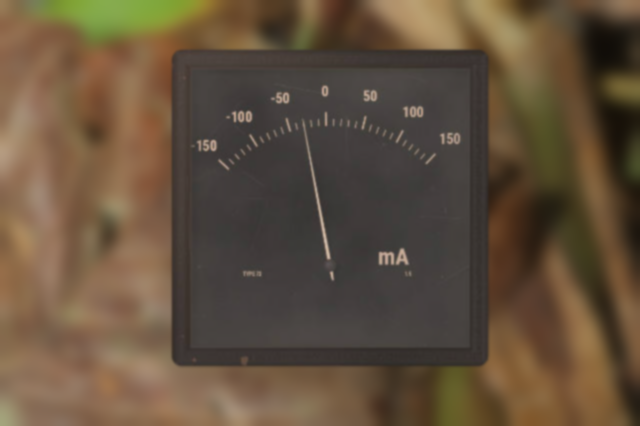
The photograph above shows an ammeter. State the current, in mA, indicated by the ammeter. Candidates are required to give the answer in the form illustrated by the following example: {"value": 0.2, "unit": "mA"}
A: {"value": -30, "unit": "mA"}
